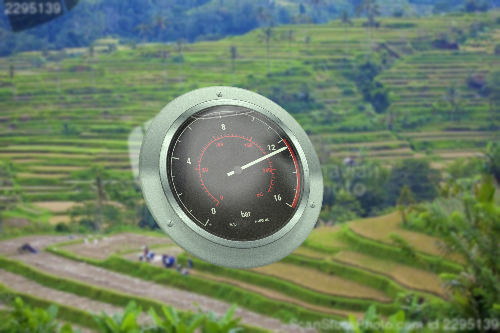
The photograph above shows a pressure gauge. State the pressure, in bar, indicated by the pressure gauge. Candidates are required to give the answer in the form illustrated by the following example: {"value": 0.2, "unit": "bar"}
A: {"value": 12.5, "unit": "bar"}
